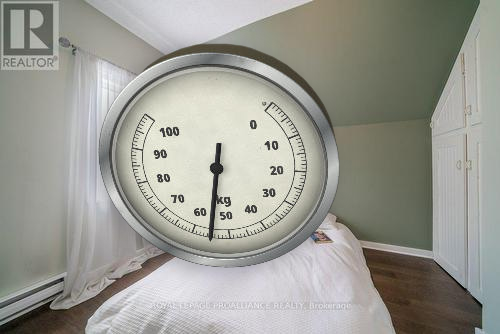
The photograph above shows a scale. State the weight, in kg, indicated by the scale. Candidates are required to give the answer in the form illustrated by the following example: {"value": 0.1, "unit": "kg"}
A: {"value": 55, "unit": "kg"}
